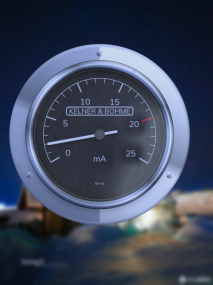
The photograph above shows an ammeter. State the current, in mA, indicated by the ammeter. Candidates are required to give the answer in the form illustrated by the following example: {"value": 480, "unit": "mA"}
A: {"value": 2, "unit": "mA"}
